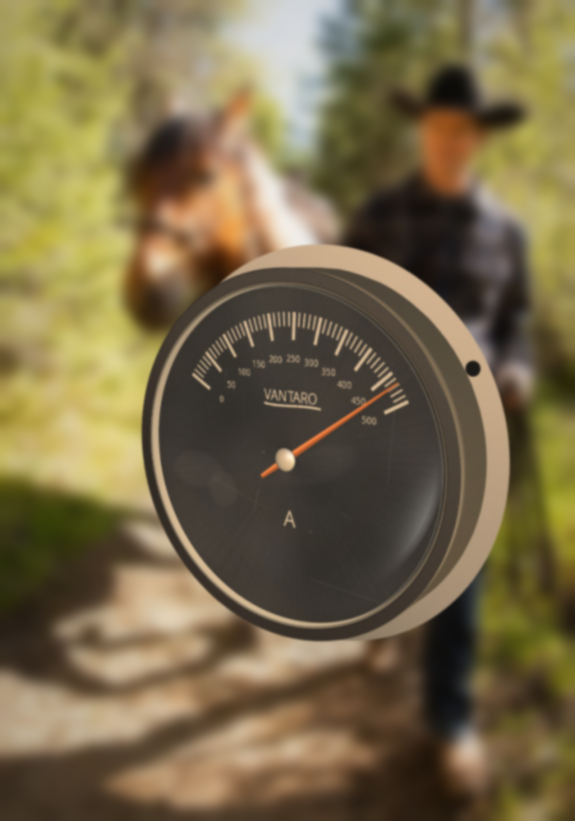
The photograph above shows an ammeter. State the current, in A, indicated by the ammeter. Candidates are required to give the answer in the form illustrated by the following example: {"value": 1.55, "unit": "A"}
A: {"value": 470, "unit": "A"}
